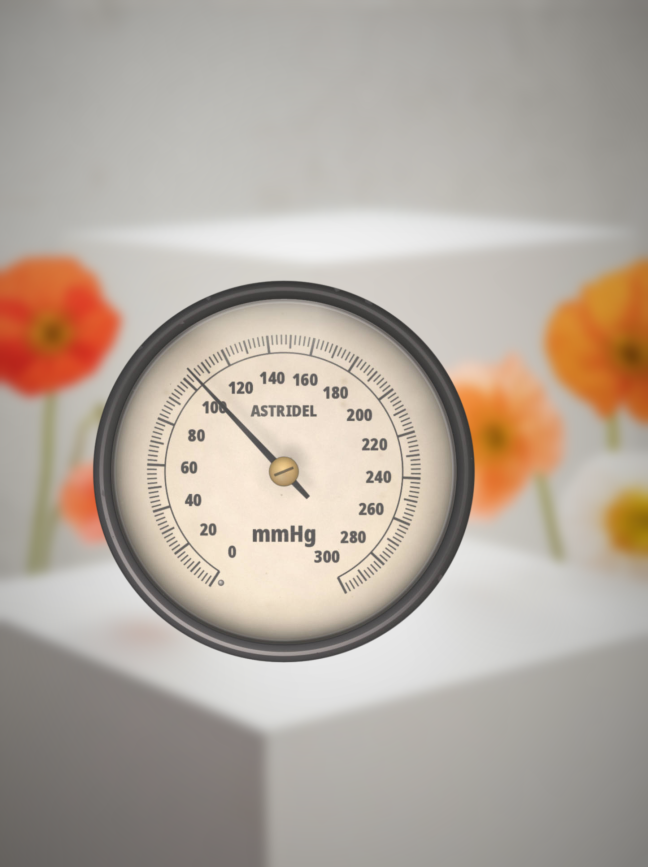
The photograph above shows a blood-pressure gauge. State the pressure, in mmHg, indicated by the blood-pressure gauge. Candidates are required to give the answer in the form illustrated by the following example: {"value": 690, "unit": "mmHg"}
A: {"value": 104, "unit": "mmHg"}
